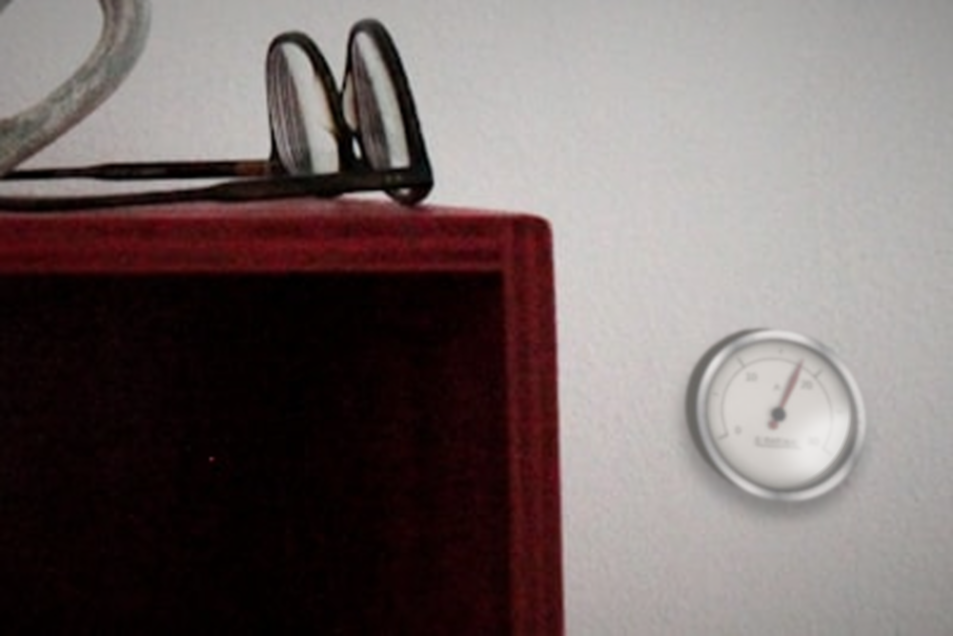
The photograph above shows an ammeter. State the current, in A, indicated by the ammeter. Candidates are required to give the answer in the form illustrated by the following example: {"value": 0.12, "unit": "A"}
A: {"value": 17.5, "unit": "A"}
